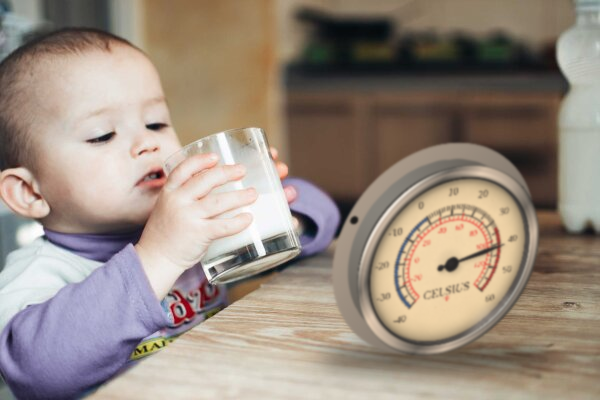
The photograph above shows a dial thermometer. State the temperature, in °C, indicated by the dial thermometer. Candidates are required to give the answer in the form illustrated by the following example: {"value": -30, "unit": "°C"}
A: {"value": 40, "unit": "°C"}
